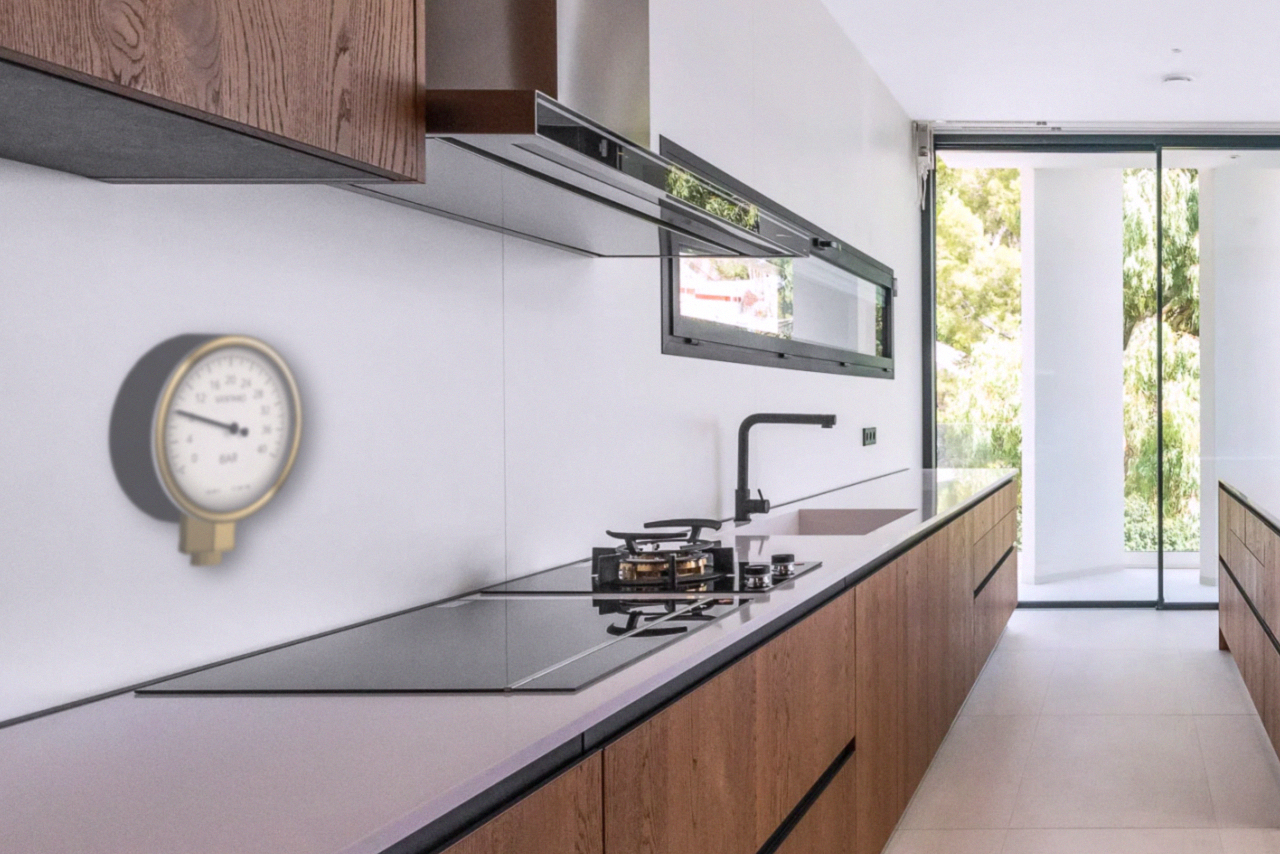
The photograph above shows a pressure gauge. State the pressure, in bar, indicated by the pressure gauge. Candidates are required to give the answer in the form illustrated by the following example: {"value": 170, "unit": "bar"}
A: {"value": 8, "unit": "bar"}
